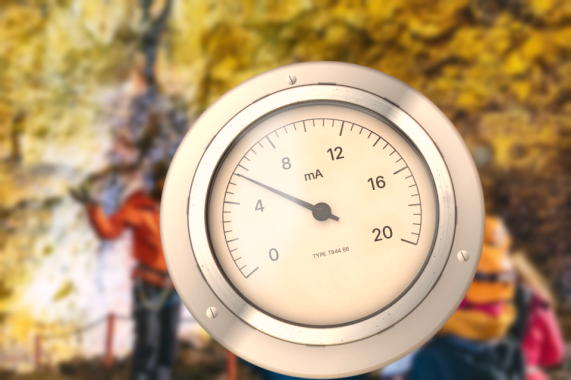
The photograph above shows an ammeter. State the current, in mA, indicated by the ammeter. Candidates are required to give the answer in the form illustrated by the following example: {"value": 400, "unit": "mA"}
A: {"value": 5.5, "unit": "mA"}
